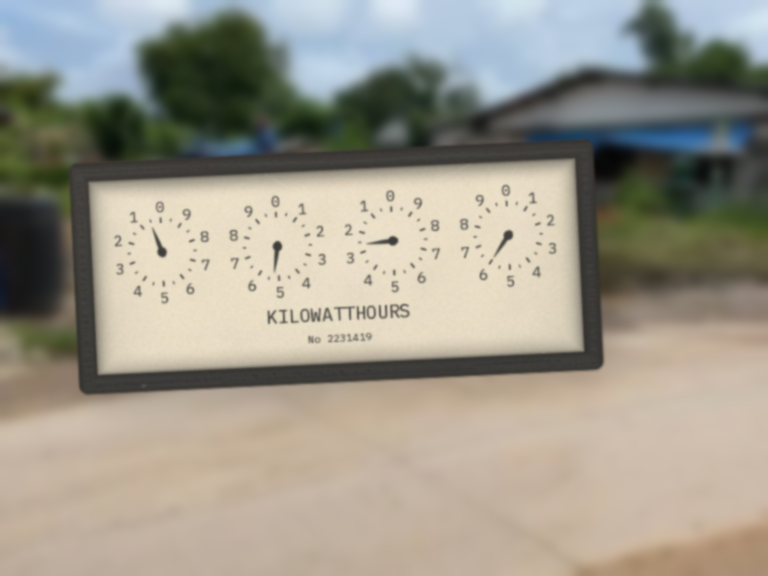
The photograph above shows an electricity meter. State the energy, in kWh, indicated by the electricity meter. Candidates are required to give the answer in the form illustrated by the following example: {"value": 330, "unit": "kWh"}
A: {"value": 526, "unit": "kWh"}
